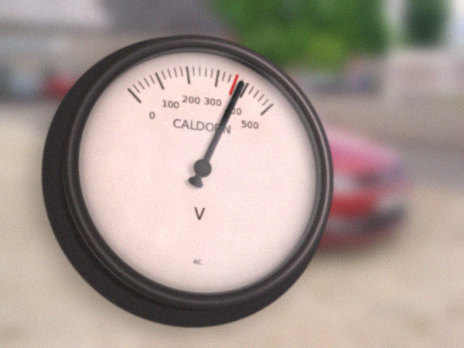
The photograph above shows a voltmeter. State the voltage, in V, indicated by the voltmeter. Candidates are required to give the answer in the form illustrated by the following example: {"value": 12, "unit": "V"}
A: {"value": 380, "unit": "V"}
